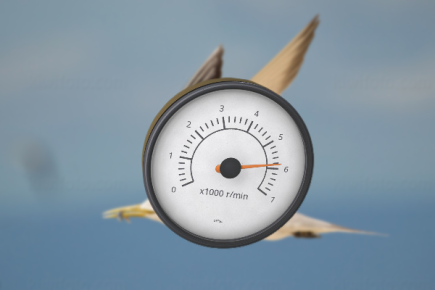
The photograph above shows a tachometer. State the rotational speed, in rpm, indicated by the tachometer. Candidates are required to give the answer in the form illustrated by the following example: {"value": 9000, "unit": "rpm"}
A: {"value": 5800, "unit": "rpm"}
